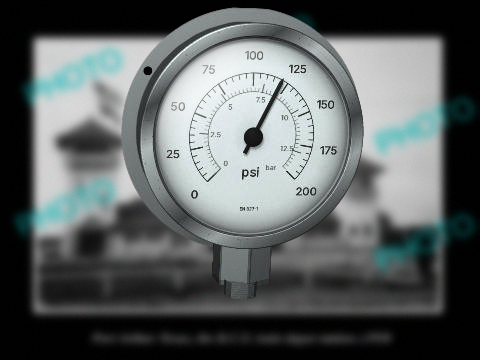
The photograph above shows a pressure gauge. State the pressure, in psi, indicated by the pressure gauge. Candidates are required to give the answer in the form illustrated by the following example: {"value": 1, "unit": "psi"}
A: {"value": 120, "unit": "psi"}
